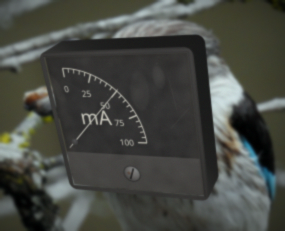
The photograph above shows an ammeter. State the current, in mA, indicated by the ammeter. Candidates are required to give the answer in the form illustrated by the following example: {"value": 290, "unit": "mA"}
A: {"value": 50, "unit": "mA"}
